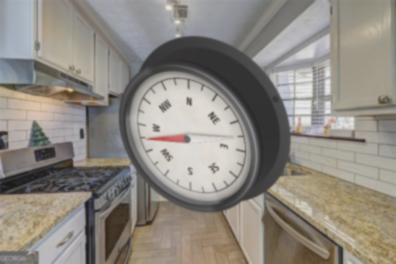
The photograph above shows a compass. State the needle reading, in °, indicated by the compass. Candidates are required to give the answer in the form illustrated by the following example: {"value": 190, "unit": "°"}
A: {"value": 255, "unit": "°"}
